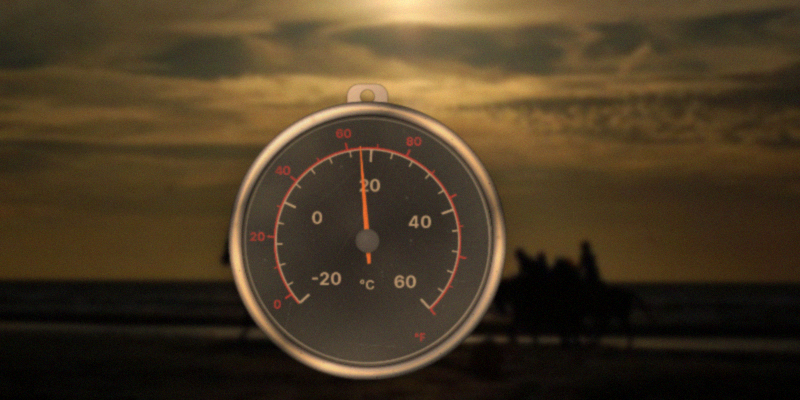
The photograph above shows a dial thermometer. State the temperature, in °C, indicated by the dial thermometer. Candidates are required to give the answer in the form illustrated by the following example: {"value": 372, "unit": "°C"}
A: {"value": 18, "unit": "°C"}
